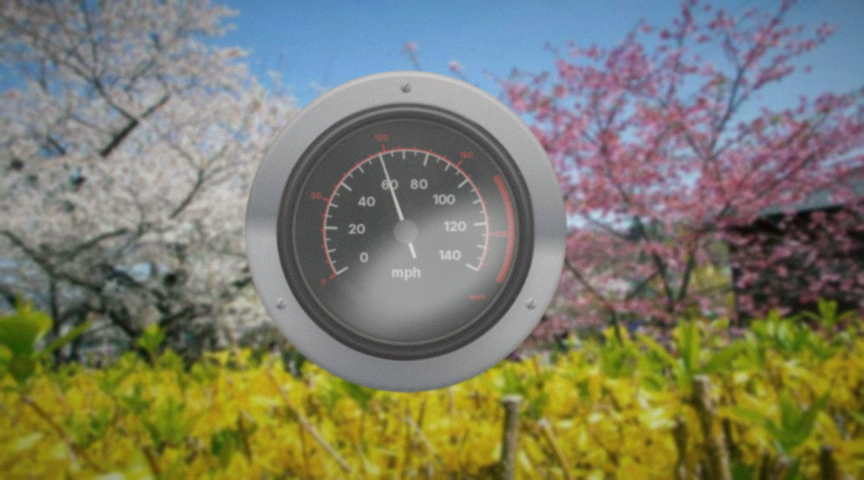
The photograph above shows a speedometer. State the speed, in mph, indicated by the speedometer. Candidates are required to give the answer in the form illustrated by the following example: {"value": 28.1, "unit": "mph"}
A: {"value": 60, "unit": "mph"}
